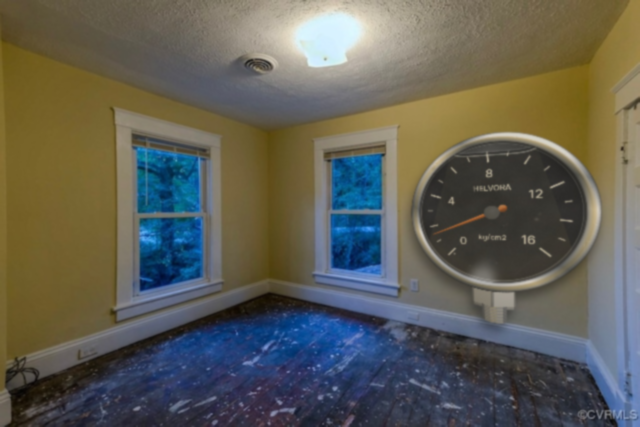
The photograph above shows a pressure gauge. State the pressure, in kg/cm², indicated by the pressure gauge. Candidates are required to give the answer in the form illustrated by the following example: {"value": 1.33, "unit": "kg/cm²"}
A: {"value": 1.5, "unit": "kg/cm²"}
